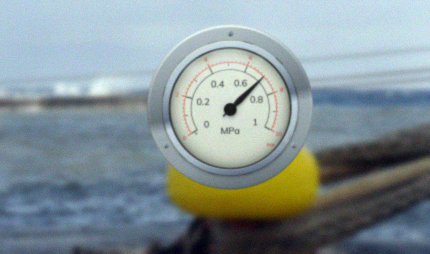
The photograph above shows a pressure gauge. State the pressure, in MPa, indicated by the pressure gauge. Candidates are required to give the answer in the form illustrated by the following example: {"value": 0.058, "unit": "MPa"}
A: {"value": 0.7, "unit": "MPa"}
